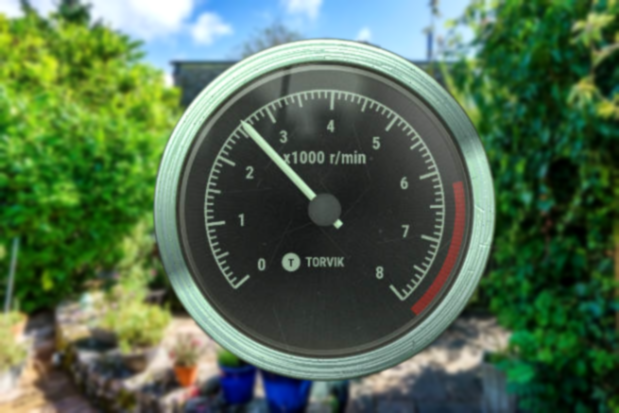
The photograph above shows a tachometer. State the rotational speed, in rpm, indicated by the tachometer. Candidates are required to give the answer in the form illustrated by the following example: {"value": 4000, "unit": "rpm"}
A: {"value": 2600, "unit": "rpm"}
